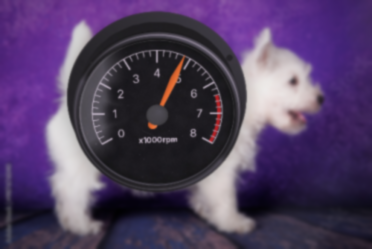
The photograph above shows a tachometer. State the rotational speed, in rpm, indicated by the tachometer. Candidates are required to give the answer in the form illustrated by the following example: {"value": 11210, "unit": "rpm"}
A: {"value": 4800, "unit": "rpm"}
